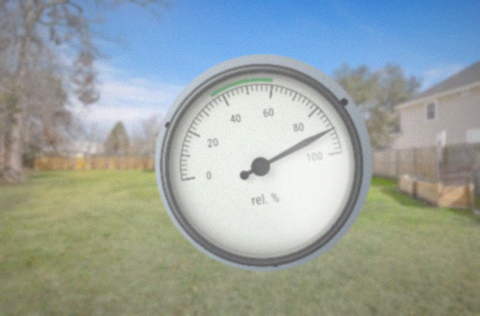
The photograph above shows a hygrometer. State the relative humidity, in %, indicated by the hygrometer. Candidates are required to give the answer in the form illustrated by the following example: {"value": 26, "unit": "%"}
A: {"value": 90, "unit": "%"}
